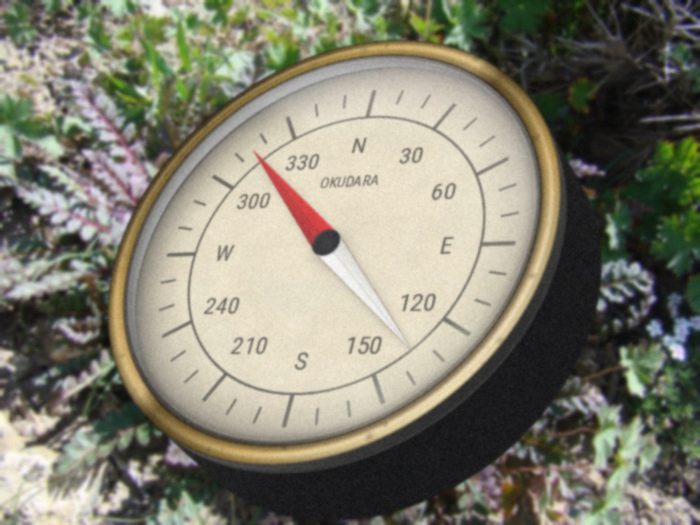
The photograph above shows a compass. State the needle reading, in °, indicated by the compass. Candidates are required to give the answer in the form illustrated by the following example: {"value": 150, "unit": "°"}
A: {"value": 315, "unit": "°"}
